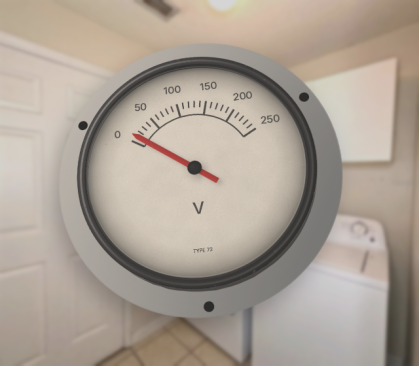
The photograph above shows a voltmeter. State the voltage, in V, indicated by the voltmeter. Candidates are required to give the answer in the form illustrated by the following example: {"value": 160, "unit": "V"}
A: {"value": 10, "unit": "V"}
